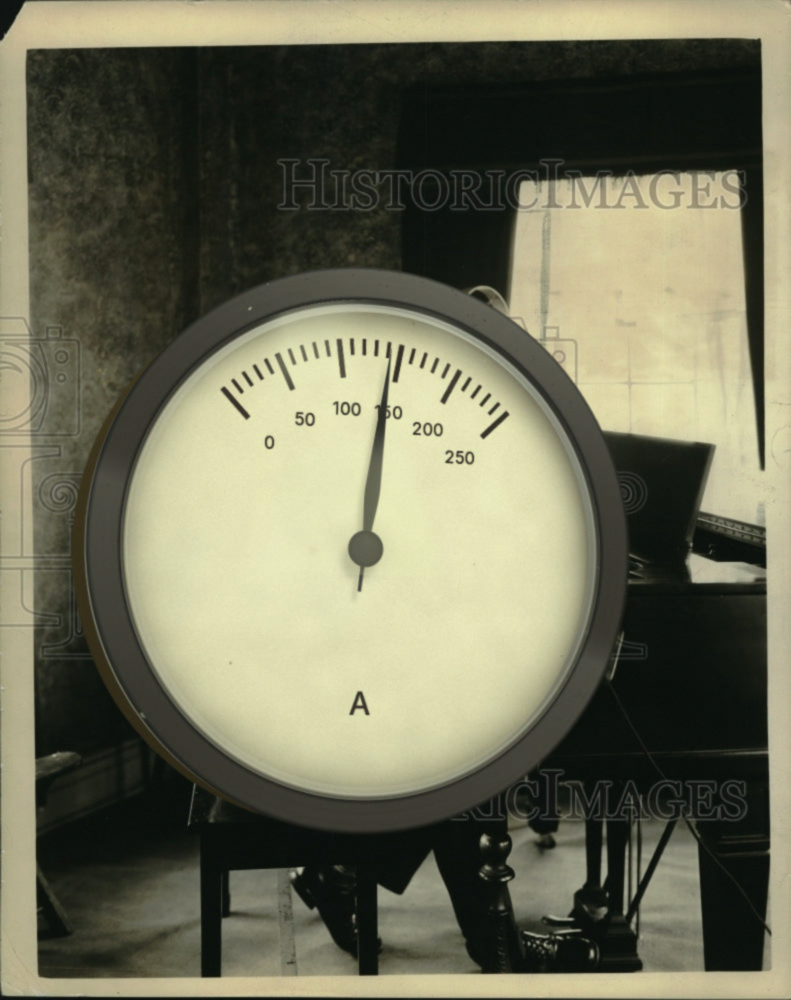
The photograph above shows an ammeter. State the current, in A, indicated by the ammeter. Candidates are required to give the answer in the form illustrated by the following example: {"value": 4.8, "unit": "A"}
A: {"value": 140, "unit": "A"}
